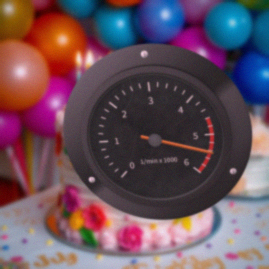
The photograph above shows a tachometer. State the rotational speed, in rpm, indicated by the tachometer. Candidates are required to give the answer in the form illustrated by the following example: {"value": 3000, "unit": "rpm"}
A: {"value": 5400, "unit": "rpm"}
